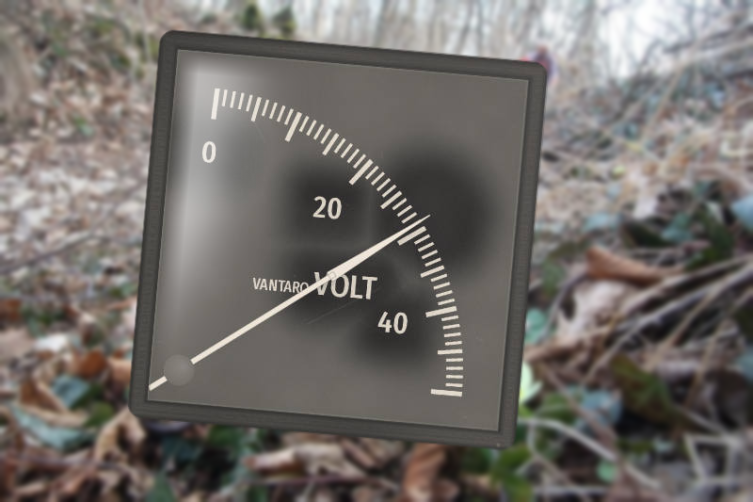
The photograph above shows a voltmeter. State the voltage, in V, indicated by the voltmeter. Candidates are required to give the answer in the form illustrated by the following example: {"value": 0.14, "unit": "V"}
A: {"value": 29, "unit": "V"}
